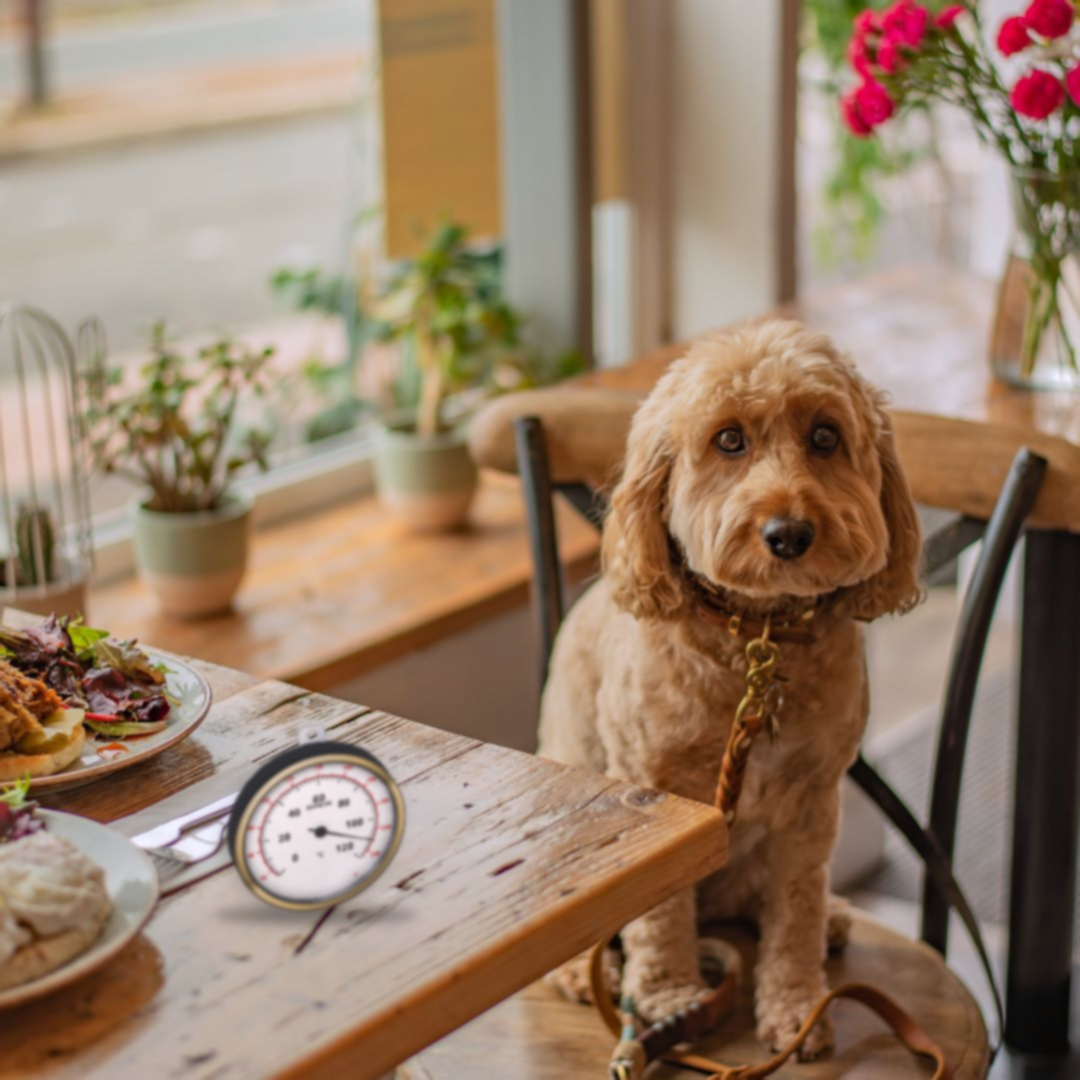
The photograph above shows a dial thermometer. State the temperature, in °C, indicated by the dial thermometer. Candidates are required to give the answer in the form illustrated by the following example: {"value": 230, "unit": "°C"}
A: {"value": 110, "unit": "°C"}
